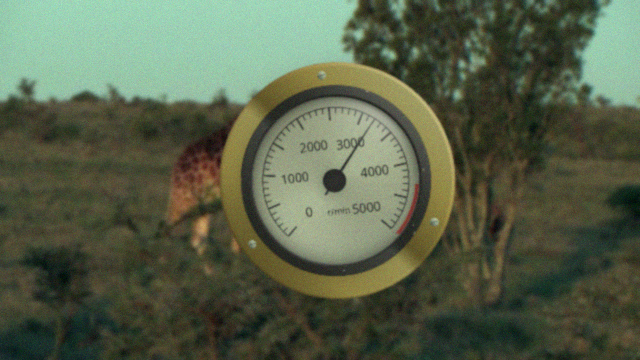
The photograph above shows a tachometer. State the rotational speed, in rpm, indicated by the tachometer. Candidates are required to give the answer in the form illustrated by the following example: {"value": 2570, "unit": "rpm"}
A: {"value": 3200, "unit": "rpm"}
